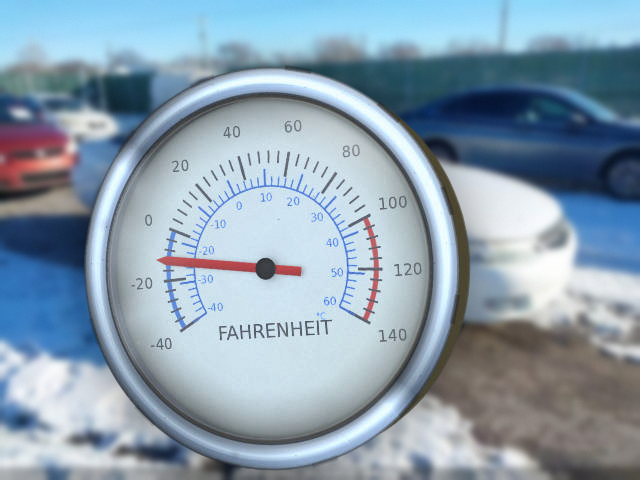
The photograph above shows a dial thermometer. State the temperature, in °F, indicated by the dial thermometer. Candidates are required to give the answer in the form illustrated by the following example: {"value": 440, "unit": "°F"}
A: {"value": -12, "unit": "°F"}
